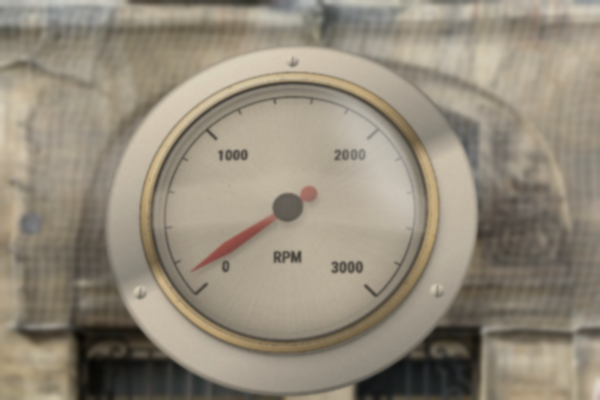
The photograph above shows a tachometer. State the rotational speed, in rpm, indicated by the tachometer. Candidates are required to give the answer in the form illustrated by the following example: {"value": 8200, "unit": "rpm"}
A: {"value": 100, "unit": "rpm"}
